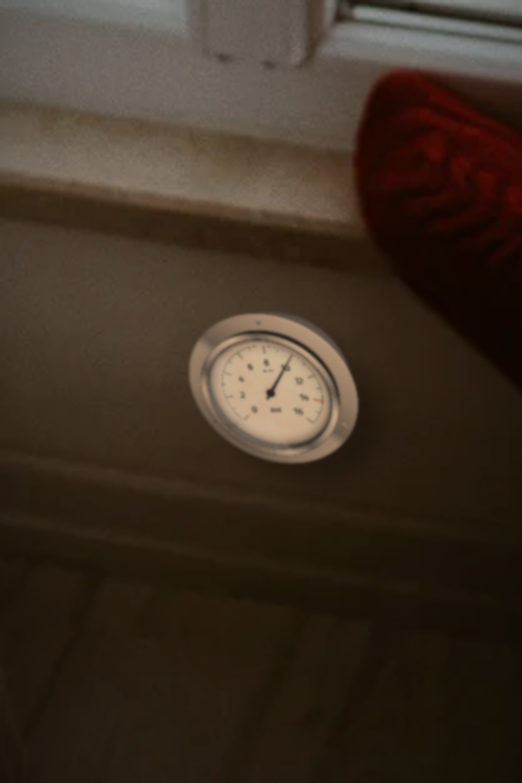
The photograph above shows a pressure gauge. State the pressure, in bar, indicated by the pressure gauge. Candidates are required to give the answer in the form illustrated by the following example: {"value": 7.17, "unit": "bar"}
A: {"value": 10, "unit": "bar"}
